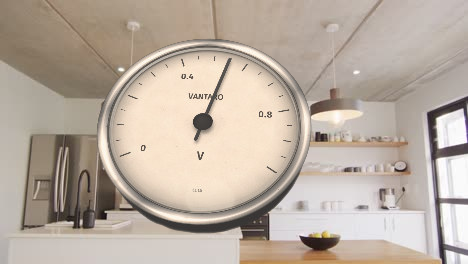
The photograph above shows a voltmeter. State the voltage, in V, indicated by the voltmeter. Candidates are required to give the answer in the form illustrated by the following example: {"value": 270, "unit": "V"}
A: {"value": 0.55, "unit": "V"}
